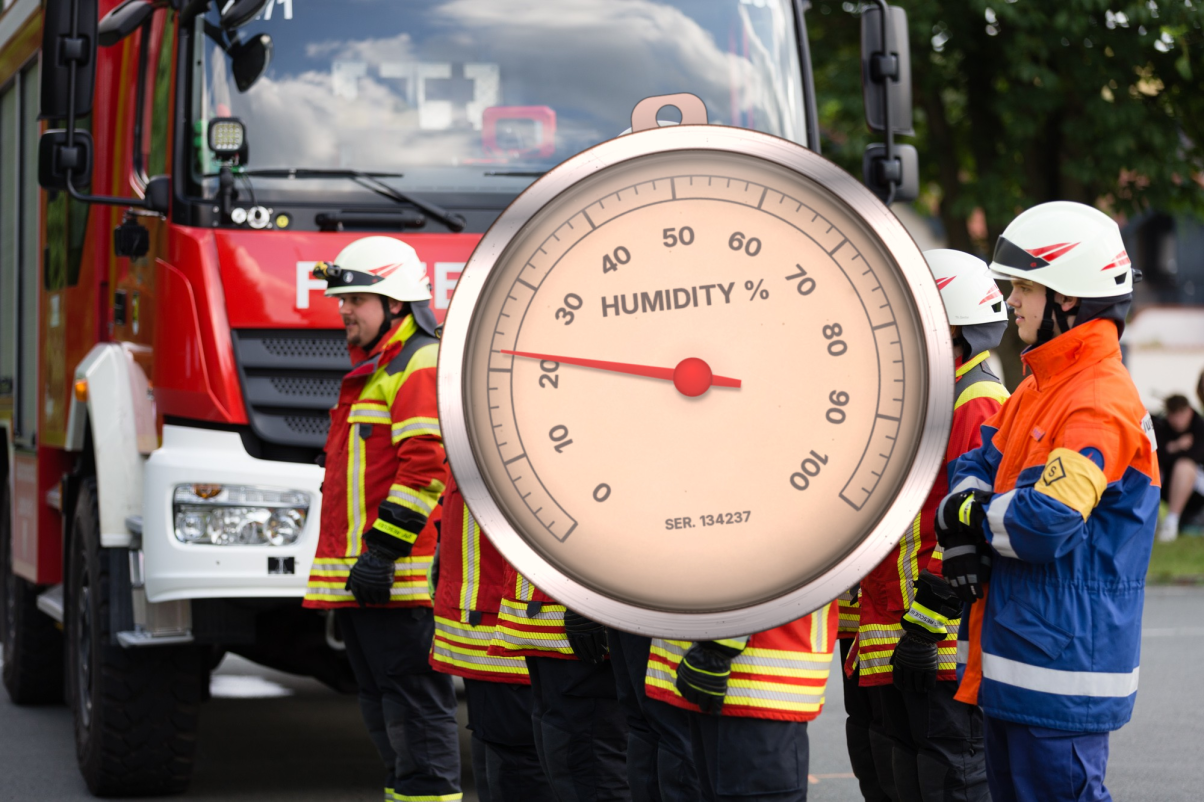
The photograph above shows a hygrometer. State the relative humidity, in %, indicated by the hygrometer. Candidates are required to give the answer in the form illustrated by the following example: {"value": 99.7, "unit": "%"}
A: {"value": 22, "unit": "%"}
